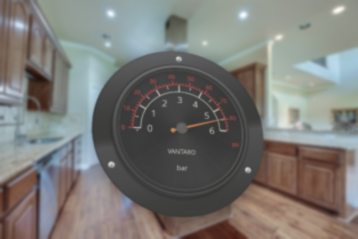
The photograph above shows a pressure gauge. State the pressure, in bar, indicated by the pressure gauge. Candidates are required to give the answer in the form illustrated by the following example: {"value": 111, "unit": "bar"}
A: {"value": 5.5, "unit": "bar"}
